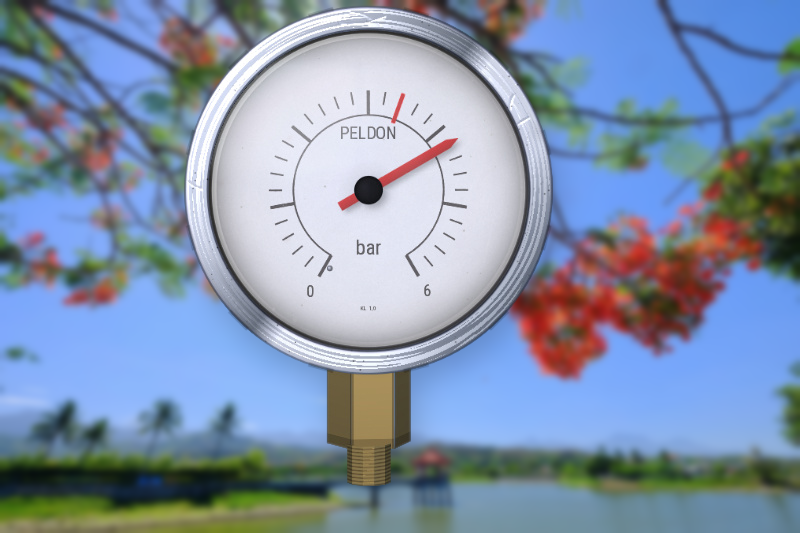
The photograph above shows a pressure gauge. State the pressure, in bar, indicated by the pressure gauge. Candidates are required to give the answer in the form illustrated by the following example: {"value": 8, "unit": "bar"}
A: {"value": 4.2, "unit": "bar"}
